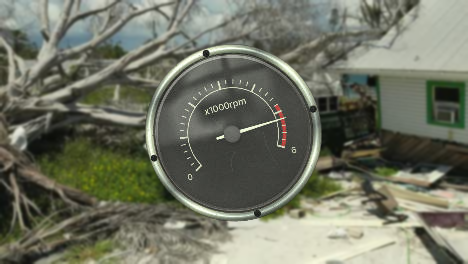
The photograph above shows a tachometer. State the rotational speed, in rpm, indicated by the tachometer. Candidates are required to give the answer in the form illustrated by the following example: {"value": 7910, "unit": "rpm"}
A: {"value": 5200, "unit": "rpm"}
